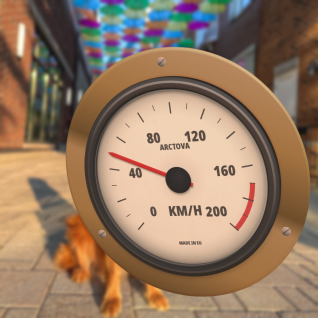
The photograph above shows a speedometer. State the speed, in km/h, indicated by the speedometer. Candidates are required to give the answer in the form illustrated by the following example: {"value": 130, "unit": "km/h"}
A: {"value": 50, "unit": "km/h"}
